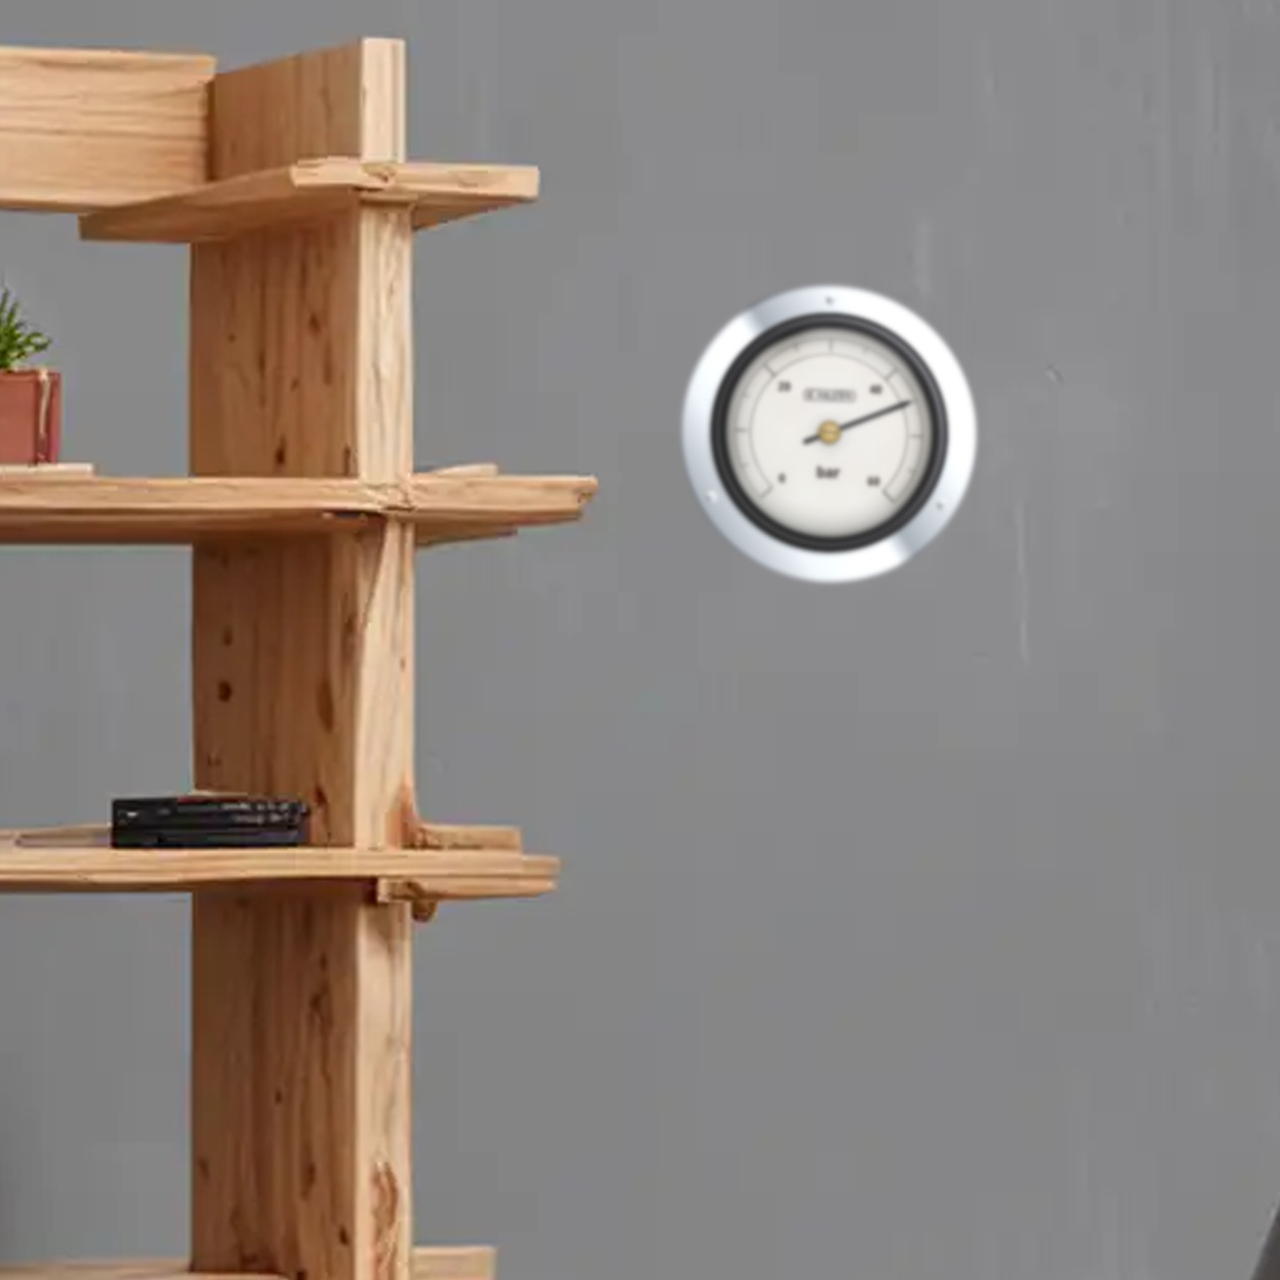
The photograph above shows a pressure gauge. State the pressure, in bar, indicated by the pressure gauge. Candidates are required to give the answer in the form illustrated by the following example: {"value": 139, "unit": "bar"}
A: {"value": 45, "unit": "bar"}
